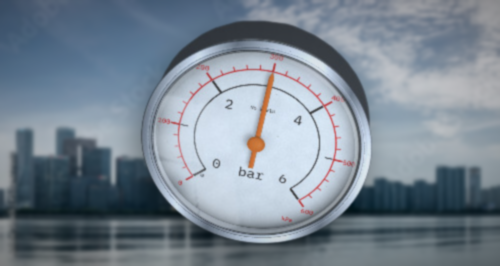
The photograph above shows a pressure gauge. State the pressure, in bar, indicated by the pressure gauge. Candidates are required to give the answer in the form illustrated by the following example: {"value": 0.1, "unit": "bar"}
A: {"value": 3, "unit": "bar"}
